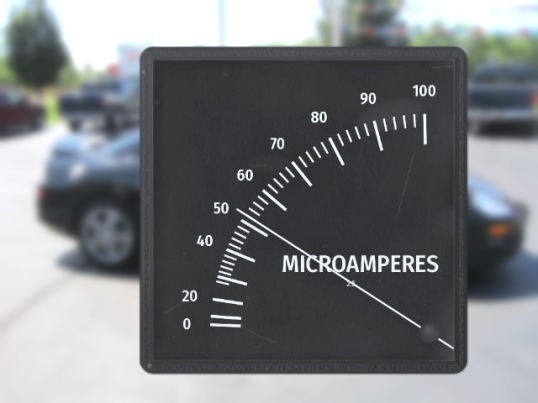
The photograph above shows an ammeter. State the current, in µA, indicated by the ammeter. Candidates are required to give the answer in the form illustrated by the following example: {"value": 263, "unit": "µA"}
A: {"value": 52, "unit": "µA"}
